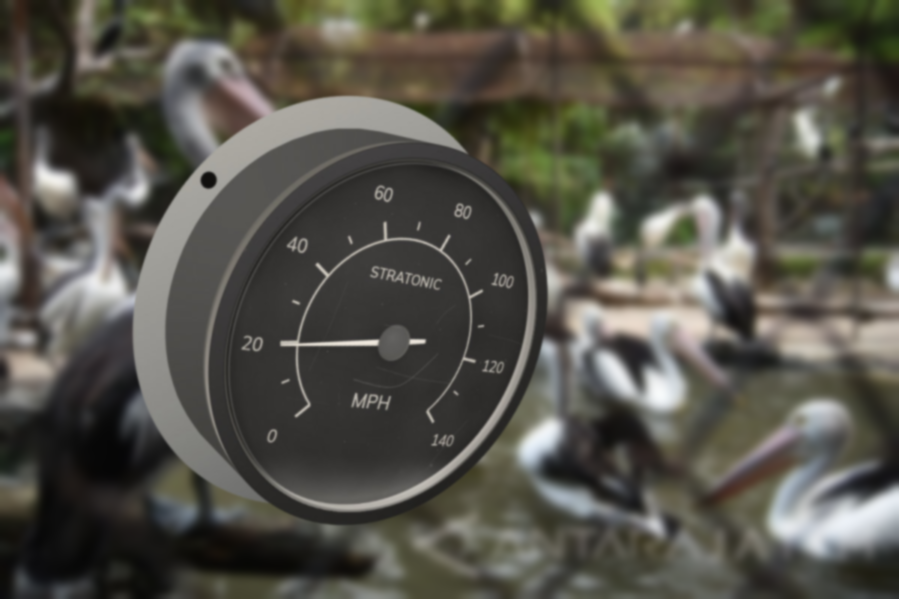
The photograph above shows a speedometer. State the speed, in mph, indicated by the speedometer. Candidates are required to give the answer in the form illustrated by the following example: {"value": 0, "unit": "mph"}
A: {"value": 20, "unit": "mph"}
